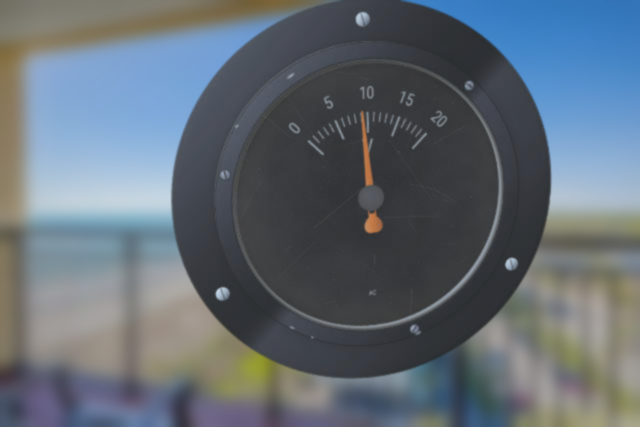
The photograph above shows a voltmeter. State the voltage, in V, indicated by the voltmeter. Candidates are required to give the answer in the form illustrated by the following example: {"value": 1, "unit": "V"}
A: {"value": 9, "unit": "V"}
